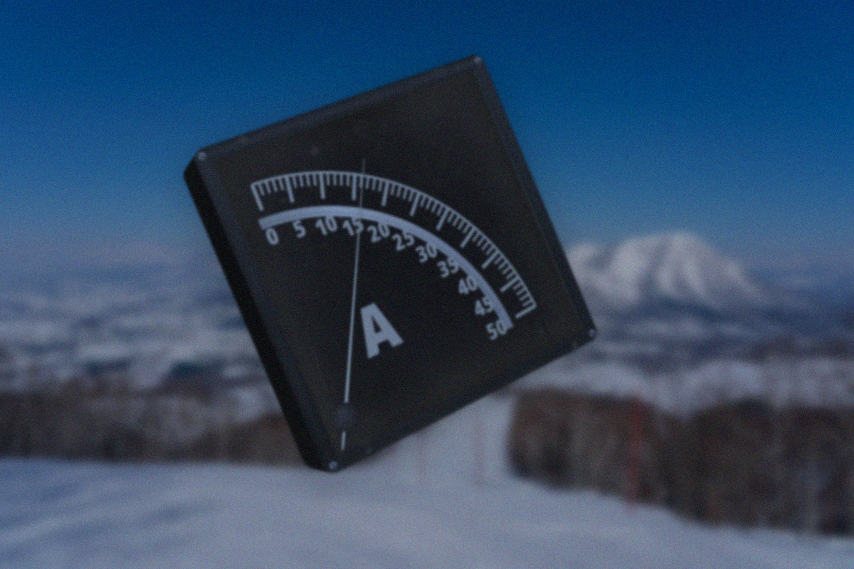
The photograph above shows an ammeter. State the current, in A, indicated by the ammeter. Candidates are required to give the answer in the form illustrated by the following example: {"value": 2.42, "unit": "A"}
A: {"value": 16, "unit": "A"}
